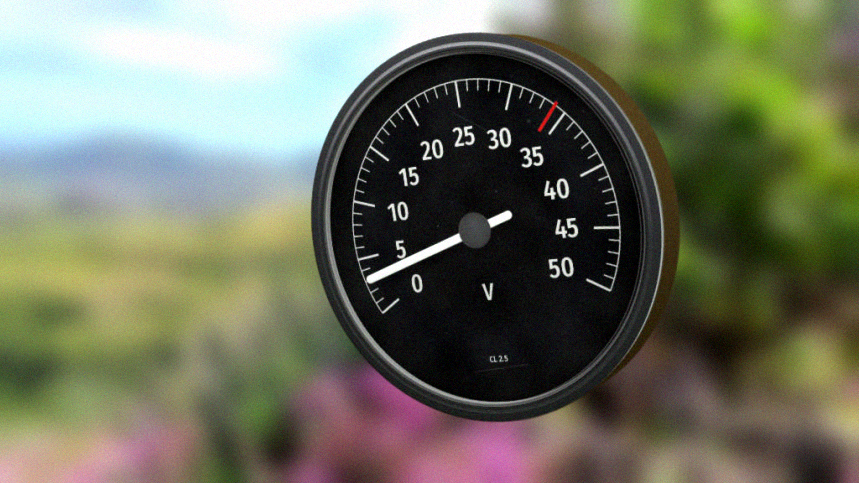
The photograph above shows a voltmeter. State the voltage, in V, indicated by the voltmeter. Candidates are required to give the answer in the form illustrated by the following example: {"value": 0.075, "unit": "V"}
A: {"value": 3, "unit": "V"}
